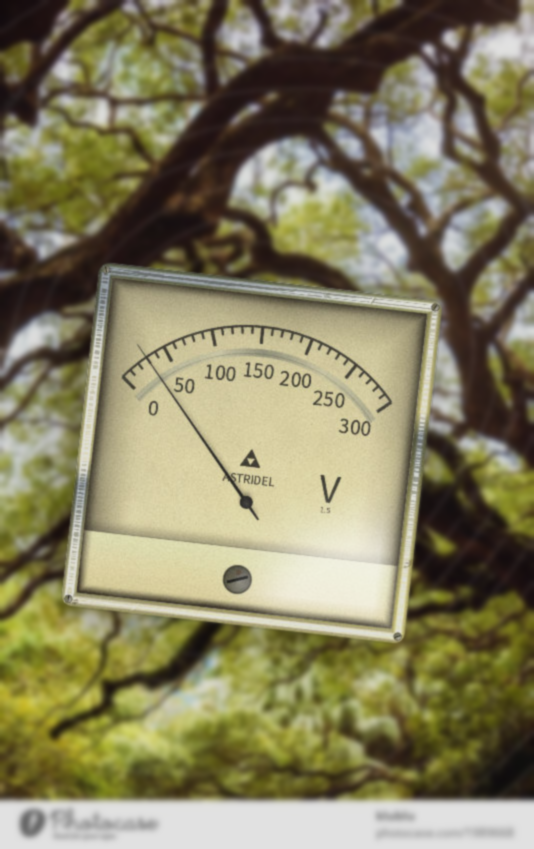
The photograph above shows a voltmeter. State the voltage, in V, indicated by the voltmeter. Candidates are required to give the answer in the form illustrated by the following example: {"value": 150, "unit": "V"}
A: {"value": 30, "unit": "V"}
